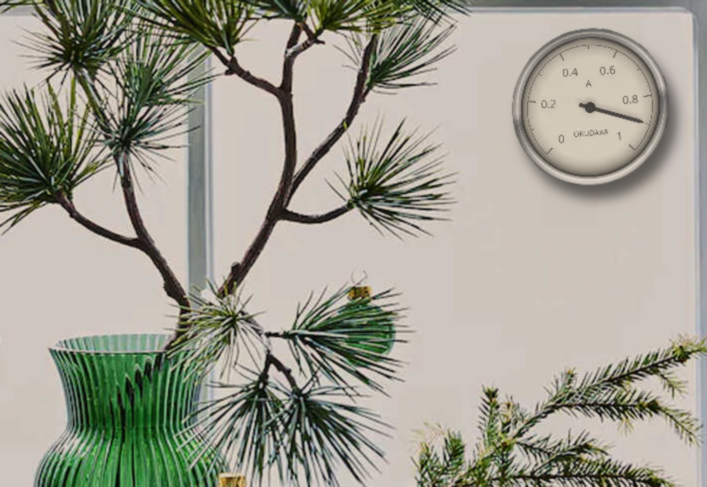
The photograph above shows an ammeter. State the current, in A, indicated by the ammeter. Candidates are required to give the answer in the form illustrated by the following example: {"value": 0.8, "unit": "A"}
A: {"value": 0.9, "unit": "A"}
